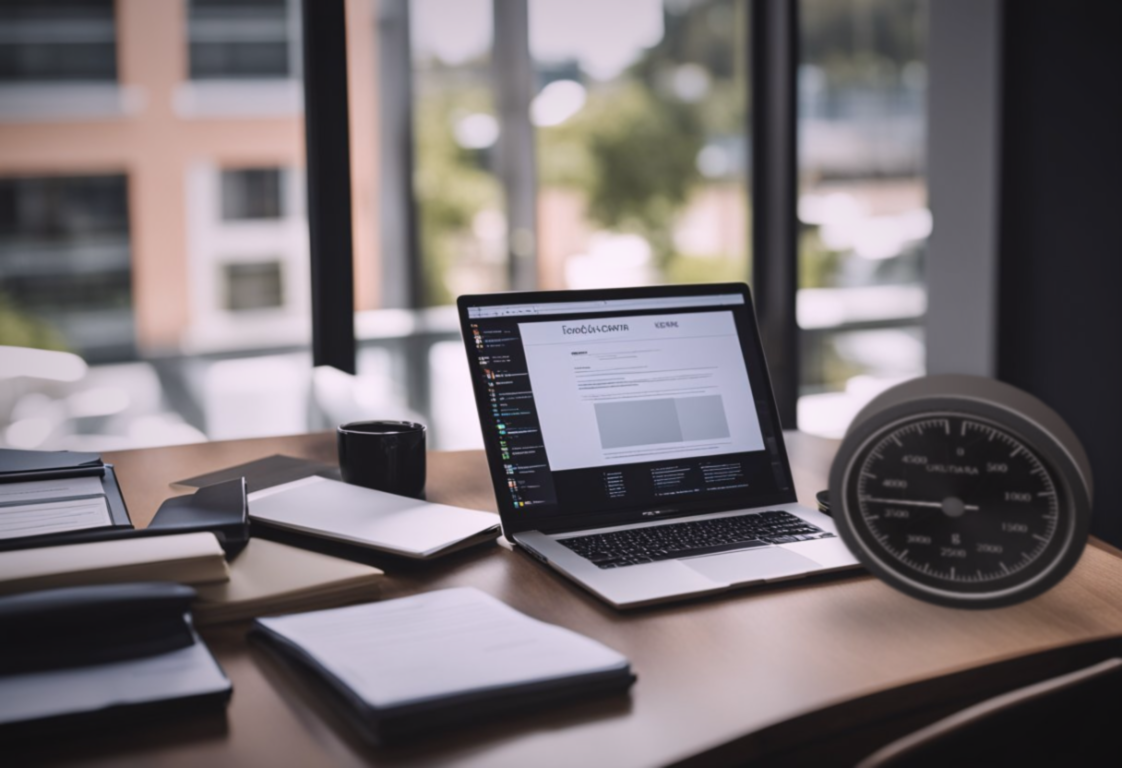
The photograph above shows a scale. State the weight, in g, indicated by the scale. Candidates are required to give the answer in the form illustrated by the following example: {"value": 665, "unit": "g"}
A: {"value": 3750, "unit": "g"}
